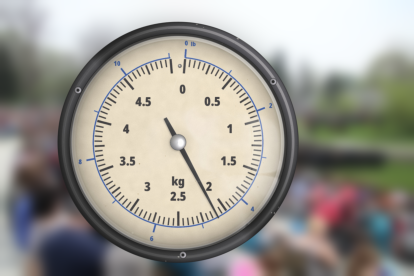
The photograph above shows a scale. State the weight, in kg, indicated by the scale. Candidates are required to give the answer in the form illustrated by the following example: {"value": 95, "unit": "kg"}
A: {"value": 2.1, "unit": "kg"}
